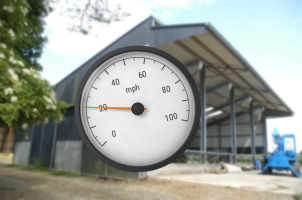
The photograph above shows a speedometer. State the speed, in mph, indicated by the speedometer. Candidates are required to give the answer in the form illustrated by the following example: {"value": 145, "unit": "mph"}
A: {"value": 20, "unit": "mph"}
